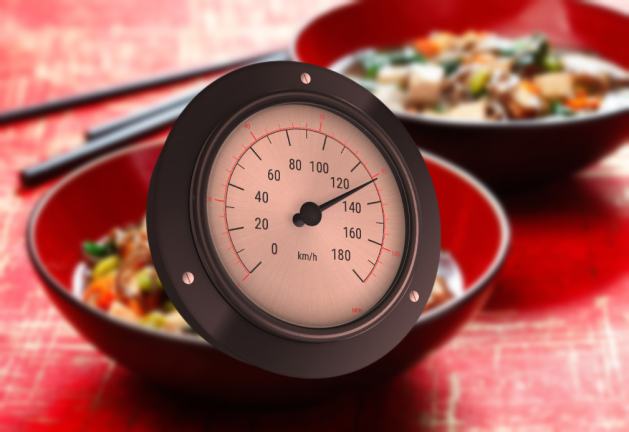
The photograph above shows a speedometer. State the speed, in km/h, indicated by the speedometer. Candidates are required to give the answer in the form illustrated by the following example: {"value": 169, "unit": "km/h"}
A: {"value": 130, "unit": "km/h"}
